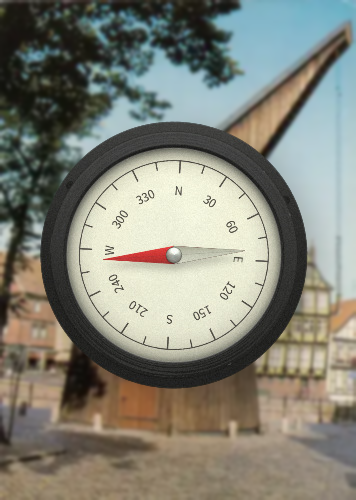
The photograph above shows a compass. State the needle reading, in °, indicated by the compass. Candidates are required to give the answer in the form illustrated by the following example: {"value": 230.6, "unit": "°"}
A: {"value": 262.5, "unit": "°"}
